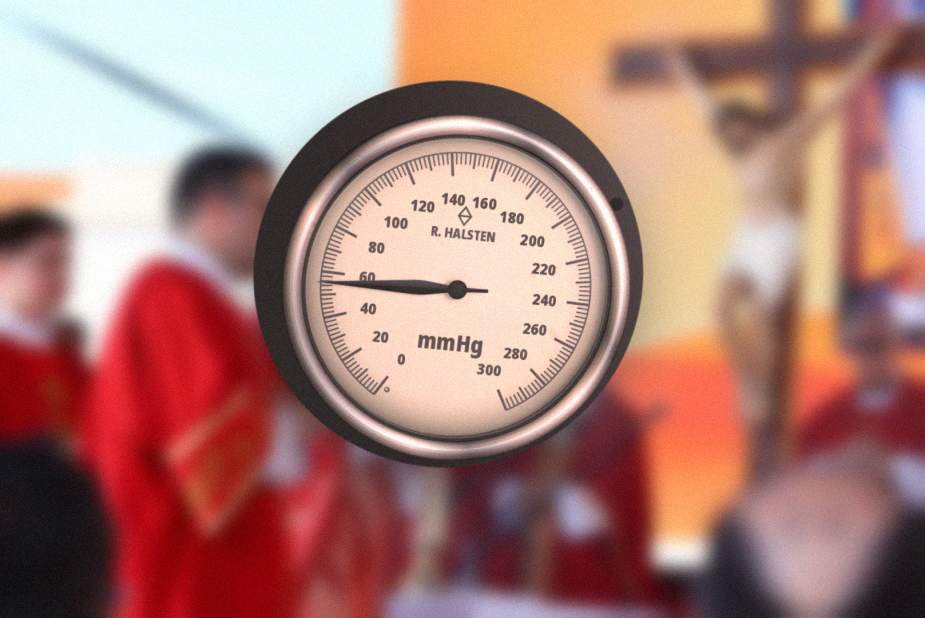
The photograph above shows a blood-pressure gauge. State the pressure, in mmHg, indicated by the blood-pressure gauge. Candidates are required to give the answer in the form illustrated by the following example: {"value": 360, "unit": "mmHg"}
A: {"value": 56, "unit": "mmHg"}
